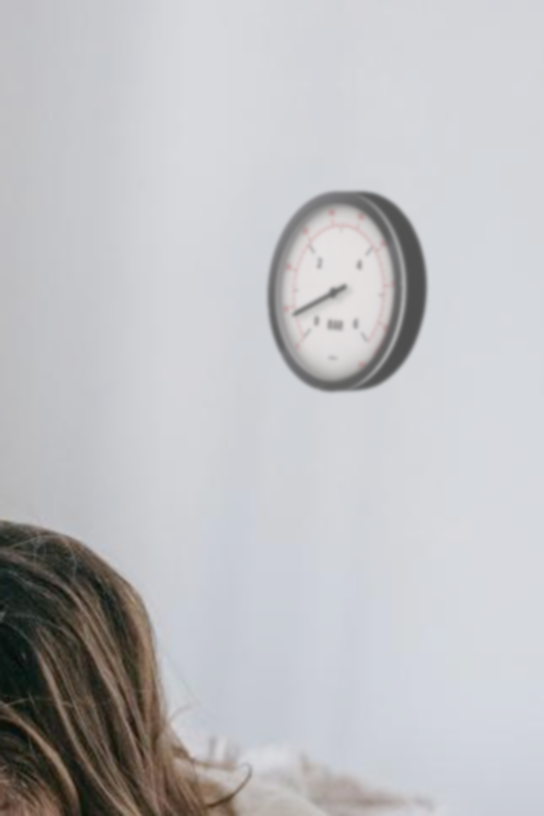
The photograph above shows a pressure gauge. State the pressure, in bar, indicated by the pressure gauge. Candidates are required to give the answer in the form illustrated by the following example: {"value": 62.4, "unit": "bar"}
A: {"value": 0.5, "unit": "bar"}
